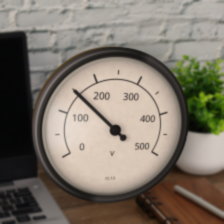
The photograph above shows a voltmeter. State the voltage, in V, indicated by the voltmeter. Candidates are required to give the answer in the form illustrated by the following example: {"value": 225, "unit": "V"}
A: {"value": 150, "unit": "V"}
